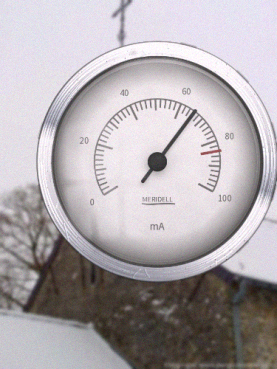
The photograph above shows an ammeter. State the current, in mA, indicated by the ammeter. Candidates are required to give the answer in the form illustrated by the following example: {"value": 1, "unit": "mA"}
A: {"value": 66, "unit": "mA"}
